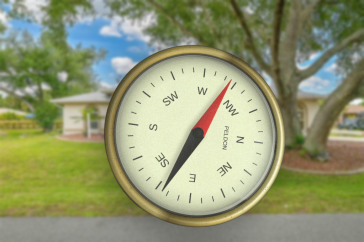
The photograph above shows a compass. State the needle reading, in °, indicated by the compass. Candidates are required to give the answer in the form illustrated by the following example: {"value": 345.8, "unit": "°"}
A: {"value": 295, "unit": "°"}
